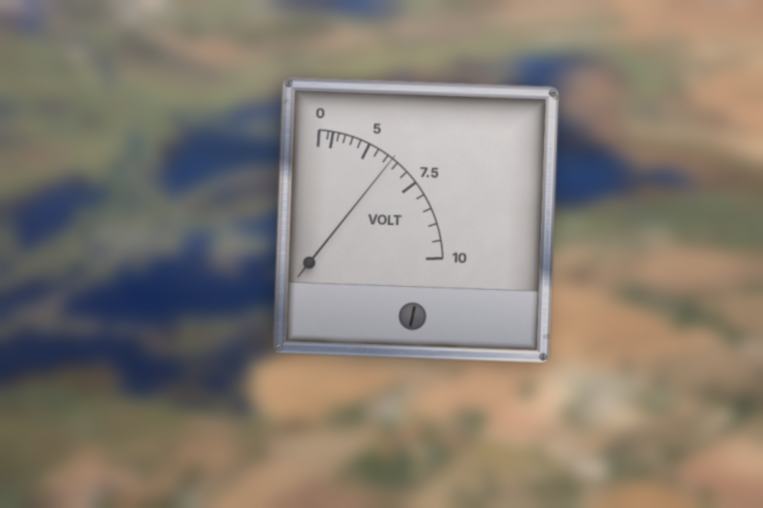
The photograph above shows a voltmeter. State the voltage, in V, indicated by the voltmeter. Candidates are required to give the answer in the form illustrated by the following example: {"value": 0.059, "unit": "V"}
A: {"value": 6.25, "unit": "V"}
